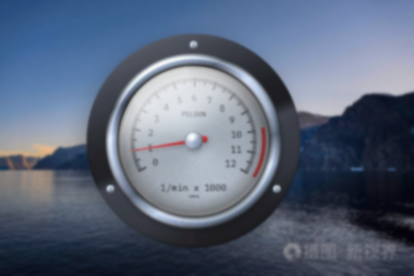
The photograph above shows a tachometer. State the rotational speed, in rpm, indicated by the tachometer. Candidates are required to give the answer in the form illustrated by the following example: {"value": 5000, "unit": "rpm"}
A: {"value": 1000, "unit": "rpm"}
